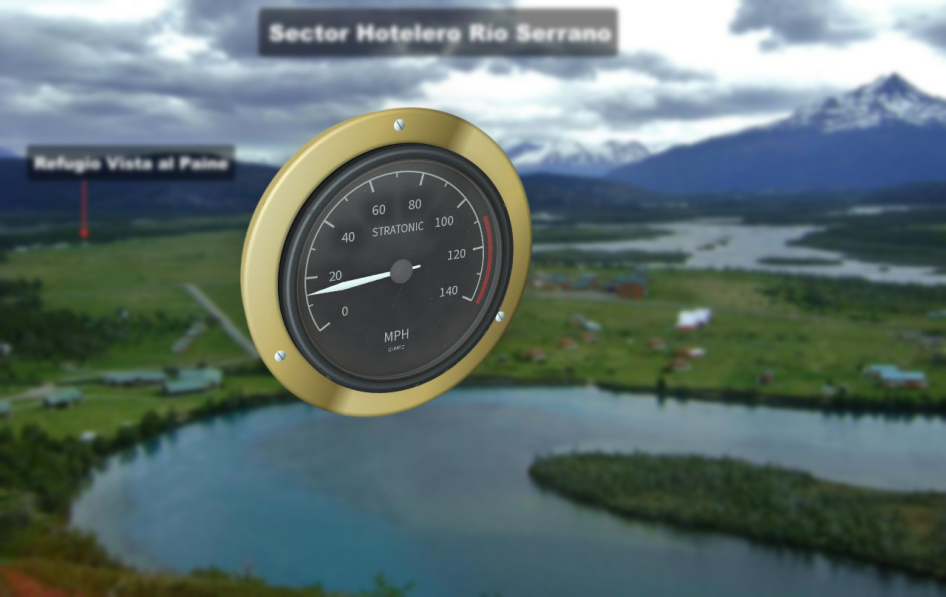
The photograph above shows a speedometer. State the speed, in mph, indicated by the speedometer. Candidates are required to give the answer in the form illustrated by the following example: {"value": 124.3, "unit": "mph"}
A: {"value": 15, "unit": "mph"}
